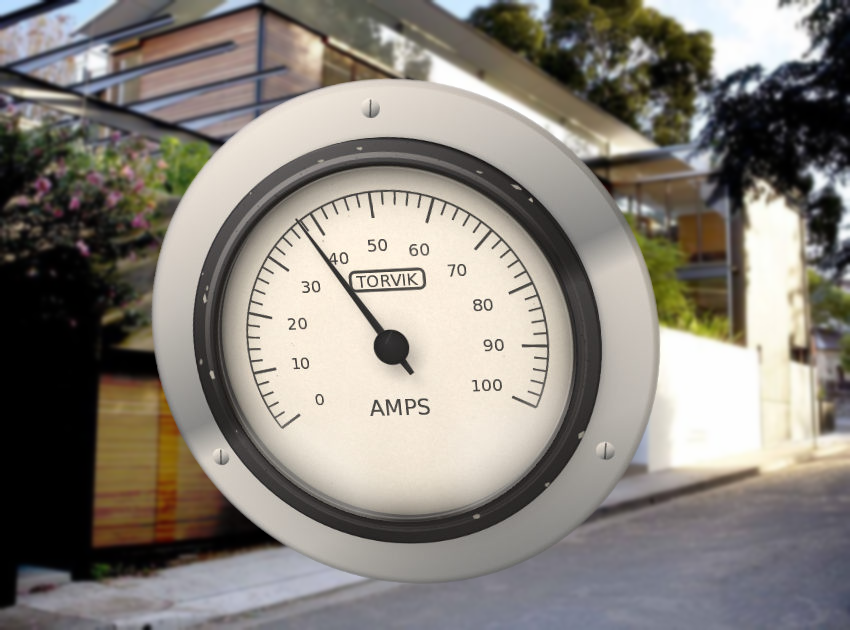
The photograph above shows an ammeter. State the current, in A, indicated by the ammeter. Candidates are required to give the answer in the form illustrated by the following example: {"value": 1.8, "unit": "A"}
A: {"value": 38, "unit": "A"}
